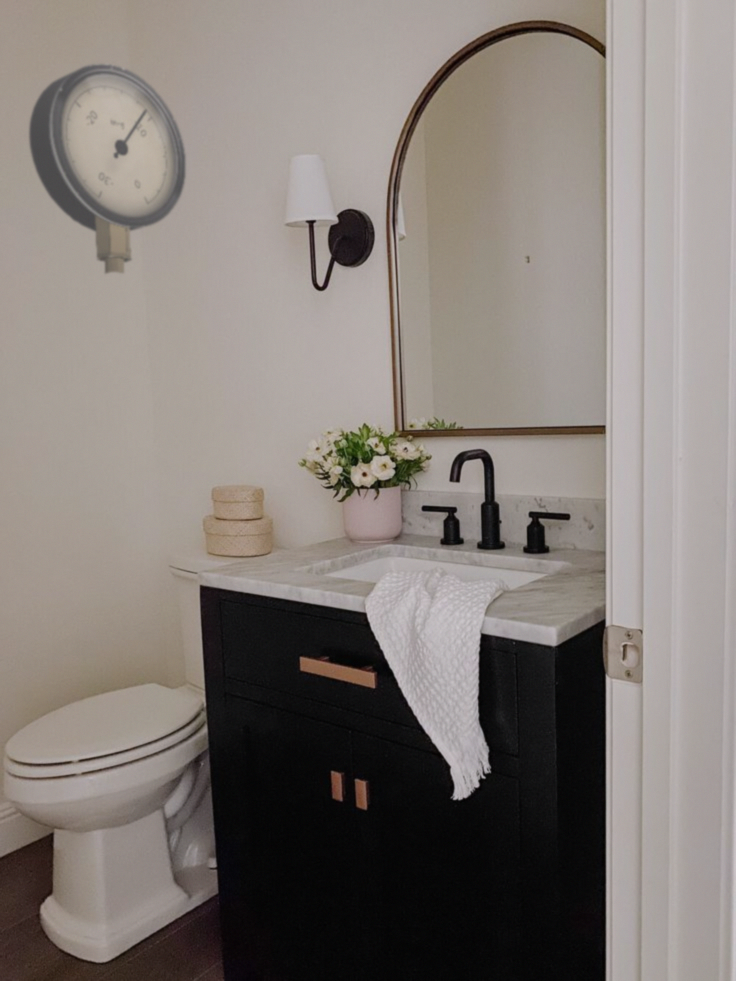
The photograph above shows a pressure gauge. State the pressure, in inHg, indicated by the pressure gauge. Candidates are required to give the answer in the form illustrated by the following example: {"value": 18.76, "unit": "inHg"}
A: {"value": -11, "unit": "inHg"}
